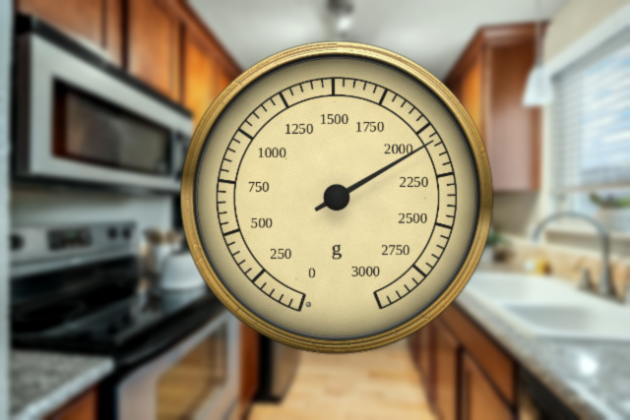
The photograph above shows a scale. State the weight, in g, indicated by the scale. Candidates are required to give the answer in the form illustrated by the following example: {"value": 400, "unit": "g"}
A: {"value": 2075, "unit": "g"}
